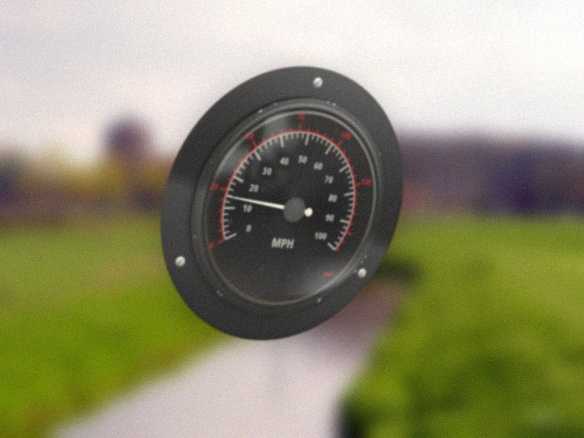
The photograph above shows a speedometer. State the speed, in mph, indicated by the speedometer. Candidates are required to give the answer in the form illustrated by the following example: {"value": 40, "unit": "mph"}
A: {"value": 14, "unit": "mph"}
